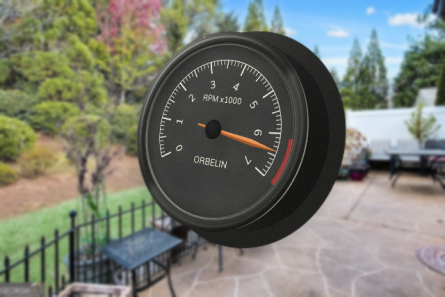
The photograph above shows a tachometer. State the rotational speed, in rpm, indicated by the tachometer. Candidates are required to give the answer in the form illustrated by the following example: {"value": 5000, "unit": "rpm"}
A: {"value": 6400, "unit": "rpm"}
